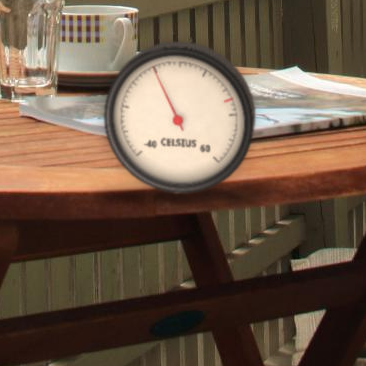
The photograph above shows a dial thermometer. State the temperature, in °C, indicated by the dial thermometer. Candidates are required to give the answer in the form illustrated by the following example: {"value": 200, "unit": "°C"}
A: {"value": 0, "unit": "°C"}
